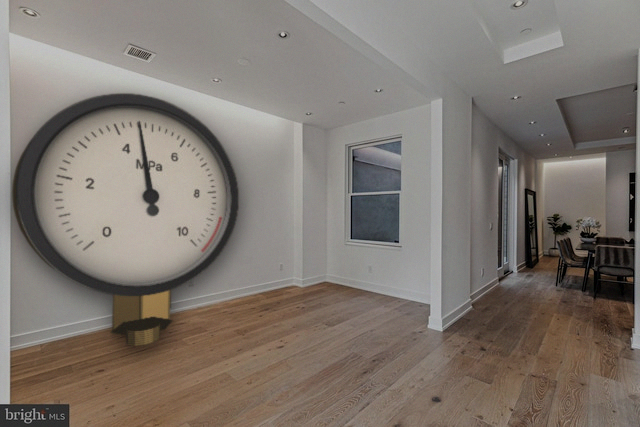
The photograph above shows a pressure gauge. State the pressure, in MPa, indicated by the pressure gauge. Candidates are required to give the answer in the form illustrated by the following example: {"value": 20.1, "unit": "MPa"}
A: {"value": 4.6, "unit": "MPa"}
